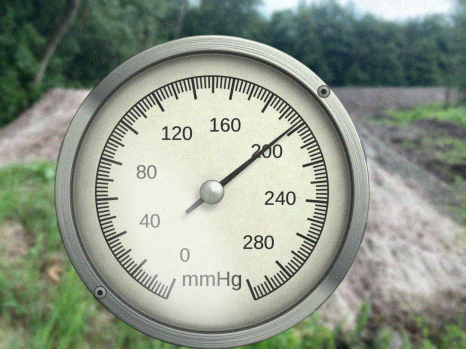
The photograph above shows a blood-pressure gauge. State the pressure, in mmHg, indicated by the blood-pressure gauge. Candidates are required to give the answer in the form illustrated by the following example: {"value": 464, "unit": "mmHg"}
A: {"value": 198, "unit": "mmHg"}
